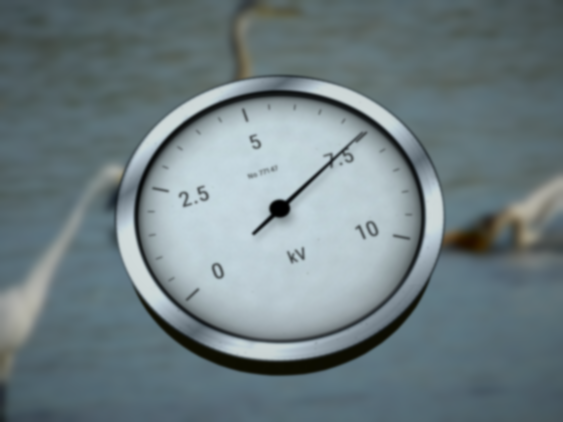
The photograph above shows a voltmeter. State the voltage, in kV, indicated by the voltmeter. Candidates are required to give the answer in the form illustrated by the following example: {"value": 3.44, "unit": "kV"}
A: {"value": 7.5, "unit": "kV"}
